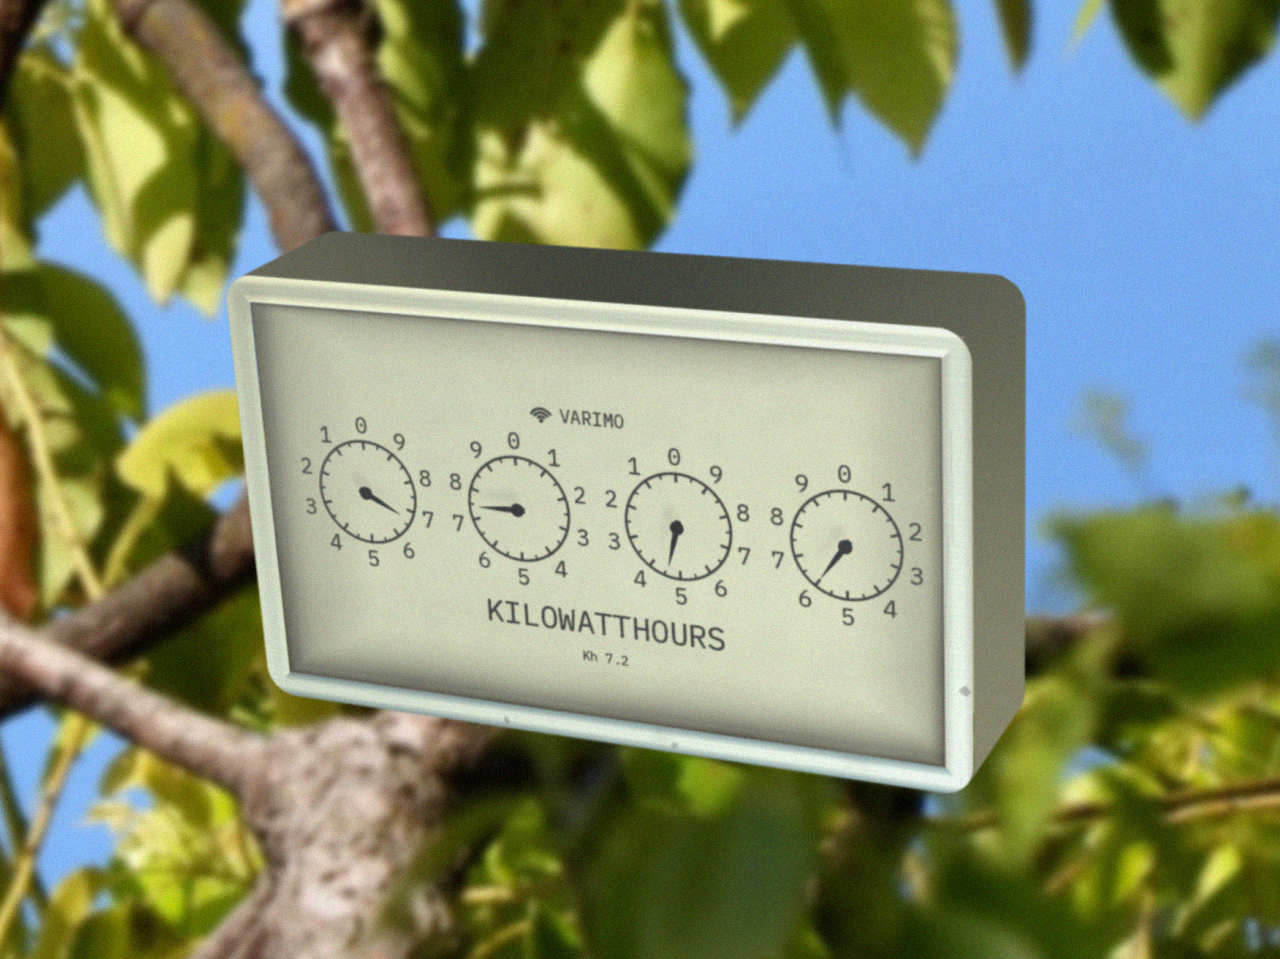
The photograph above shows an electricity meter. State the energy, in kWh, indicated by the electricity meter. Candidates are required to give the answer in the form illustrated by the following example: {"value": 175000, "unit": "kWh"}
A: {"value": 6746, "unit": "kWh"}
